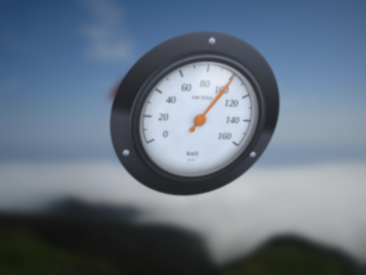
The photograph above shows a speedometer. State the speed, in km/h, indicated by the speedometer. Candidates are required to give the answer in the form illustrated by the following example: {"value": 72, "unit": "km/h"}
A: {"value": 100, "unit": "km/h"}
